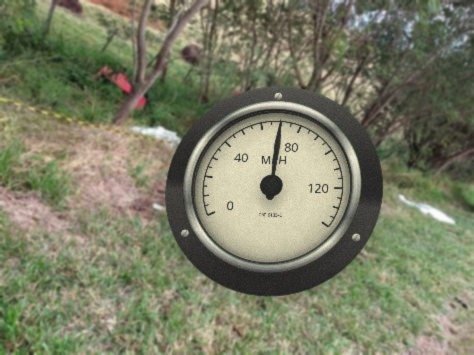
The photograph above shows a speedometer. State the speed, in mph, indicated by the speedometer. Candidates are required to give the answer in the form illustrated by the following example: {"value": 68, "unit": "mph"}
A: {"value": 70, "unit": "mph"}
